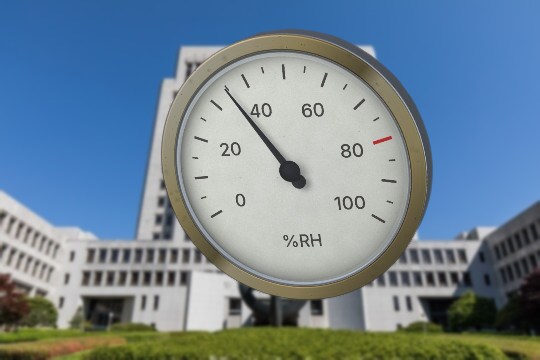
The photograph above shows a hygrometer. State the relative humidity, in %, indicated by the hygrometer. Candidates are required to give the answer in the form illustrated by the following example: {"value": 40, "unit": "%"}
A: {"value": 35, "unit": "%"}
